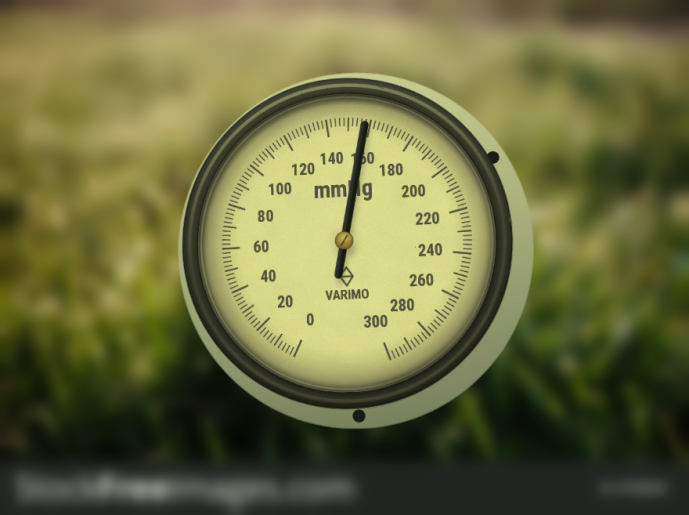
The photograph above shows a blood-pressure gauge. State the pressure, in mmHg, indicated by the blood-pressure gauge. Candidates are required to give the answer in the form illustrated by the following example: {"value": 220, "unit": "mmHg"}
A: {"value": 158, "unit": "mmHg"}
